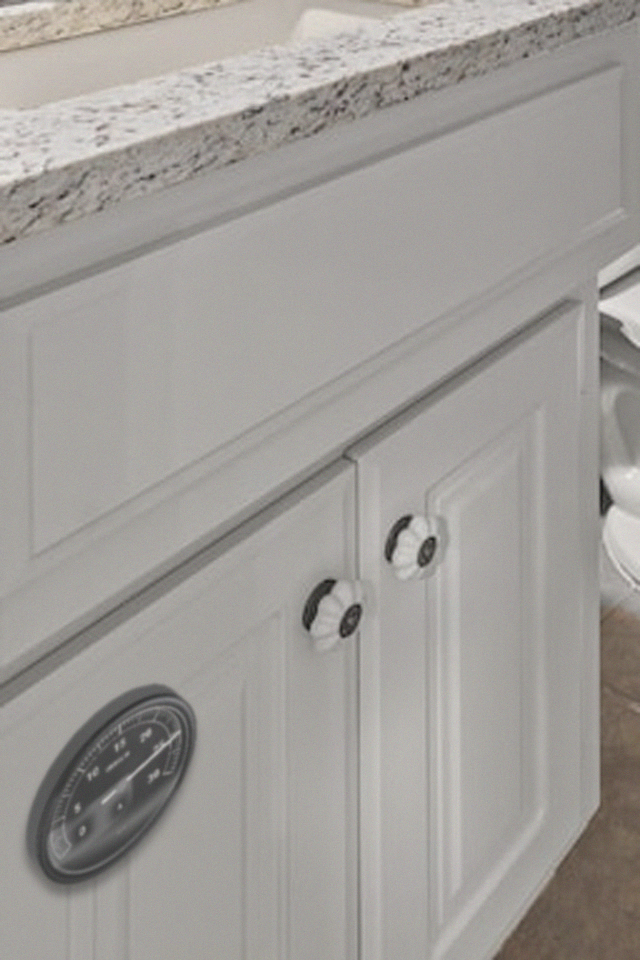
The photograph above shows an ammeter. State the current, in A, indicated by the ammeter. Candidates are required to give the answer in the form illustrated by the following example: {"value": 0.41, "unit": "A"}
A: {"value": 25, "unit": "A"}
